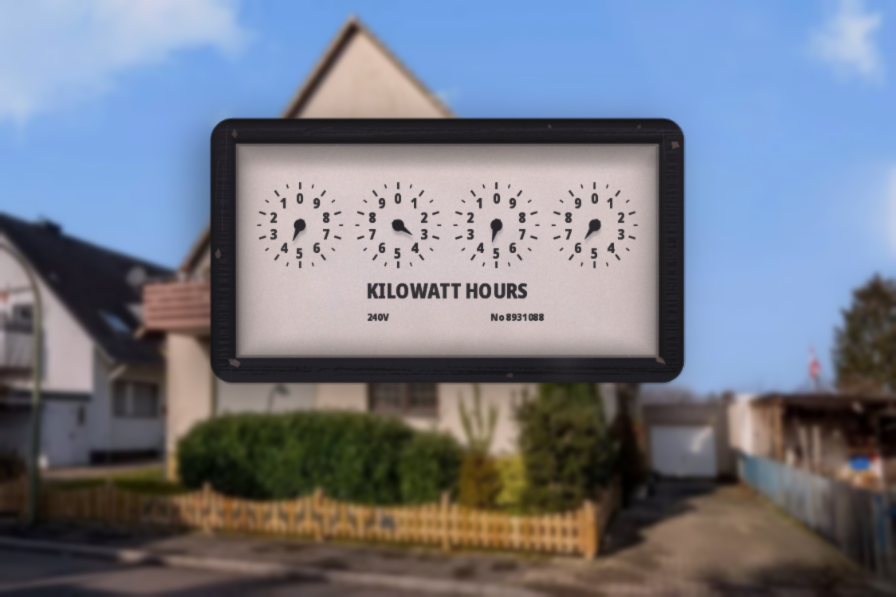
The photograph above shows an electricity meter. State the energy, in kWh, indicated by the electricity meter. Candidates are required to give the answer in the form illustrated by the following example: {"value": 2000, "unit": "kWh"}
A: {"value": 4346, "unit": "kWh"}
